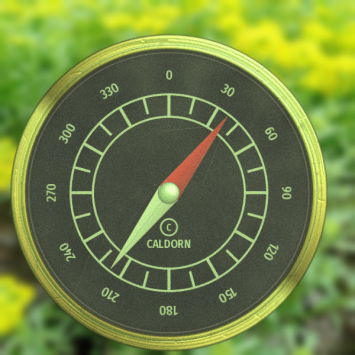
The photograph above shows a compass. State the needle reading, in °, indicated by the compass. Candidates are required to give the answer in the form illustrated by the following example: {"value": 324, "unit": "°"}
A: {"value": 37.5, "unit": "°"}
